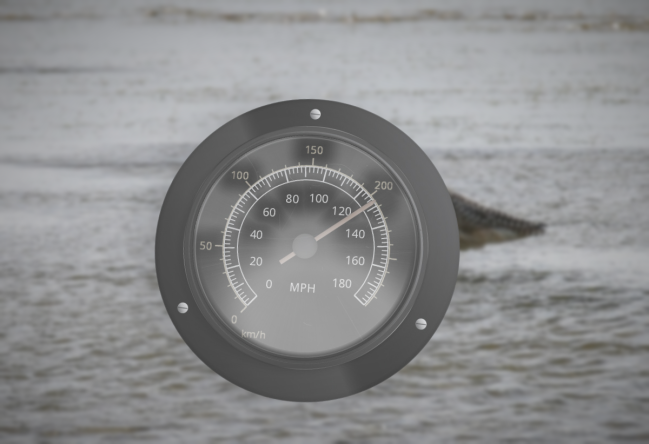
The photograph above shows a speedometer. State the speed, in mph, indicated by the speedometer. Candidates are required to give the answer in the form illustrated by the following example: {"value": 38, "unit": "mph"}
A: {"value": 128, "unit": "mph"}
